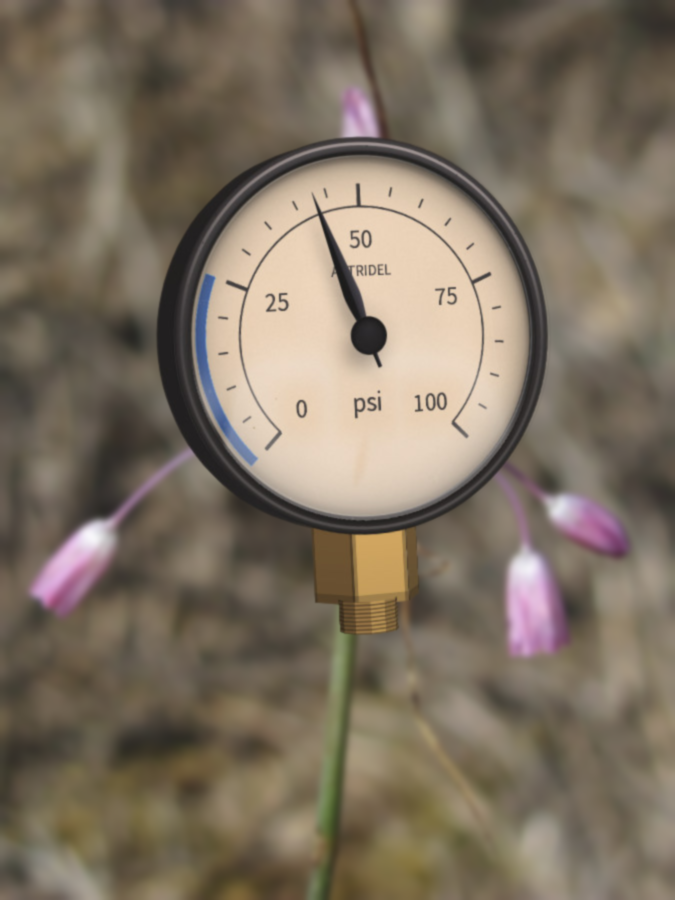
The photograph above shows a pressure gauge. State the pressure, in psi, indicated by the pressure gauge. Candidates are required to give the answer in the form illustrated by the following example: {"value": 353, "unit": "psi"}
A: {"value": 42.5, "unit": "psi"}
